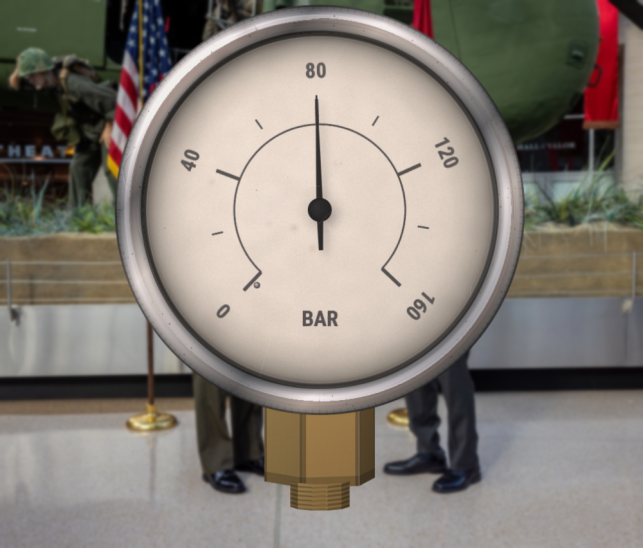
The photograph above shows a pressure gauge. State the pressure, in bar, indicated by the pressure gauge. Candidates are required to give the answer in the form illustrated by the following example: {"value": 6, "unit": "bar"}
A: {"value": 80, "unit": "bar"}
